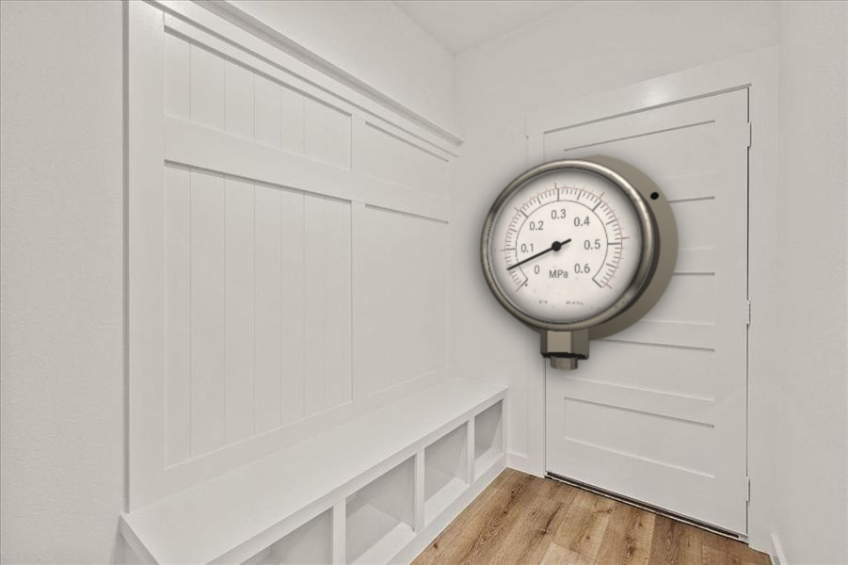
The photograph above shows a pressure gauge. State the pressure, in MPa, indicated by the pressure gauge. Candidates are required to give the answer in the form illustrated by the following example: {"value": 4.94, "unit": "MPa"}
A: {"value": 0.05, "unit": "MPa"}
